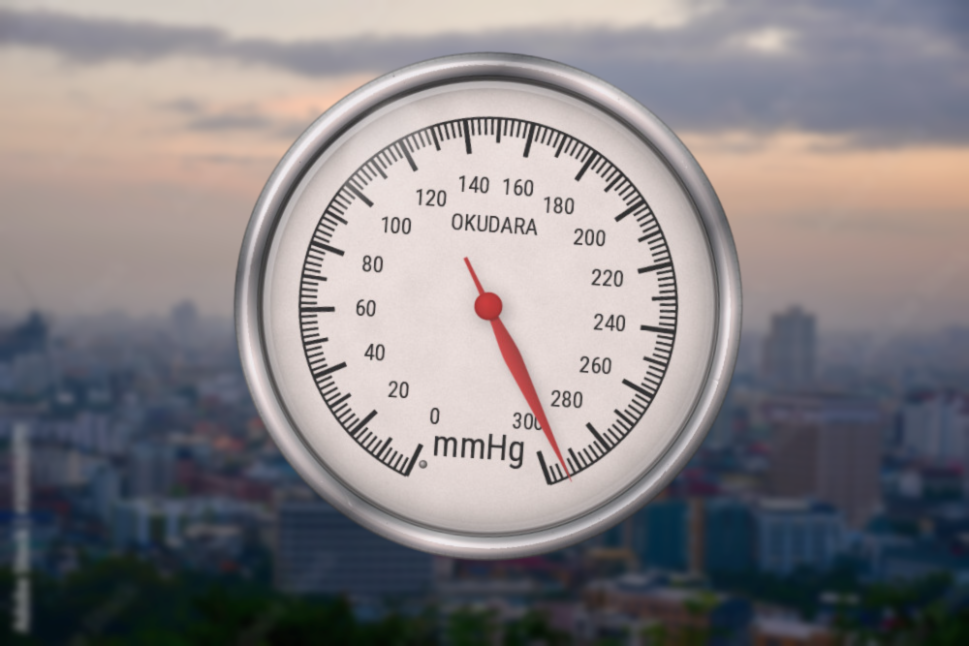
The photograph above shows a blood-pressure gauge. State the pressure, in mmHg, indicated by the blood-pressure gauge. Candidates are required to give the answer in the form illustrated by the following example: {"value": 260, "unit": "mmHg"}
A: {"value": 294, "unit": "mmHg"}
